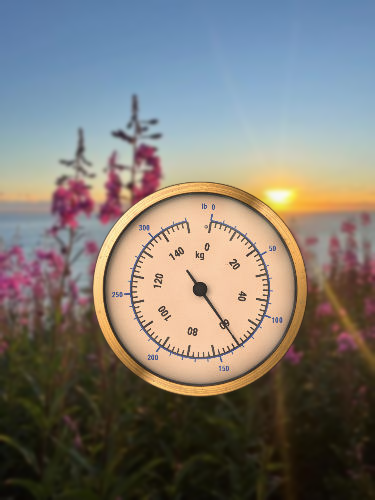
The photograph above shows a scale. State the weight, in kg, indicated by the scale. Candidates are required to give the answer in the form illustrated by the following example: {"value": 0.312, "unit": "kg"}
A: {"value": 60, "unit": "kg"}
